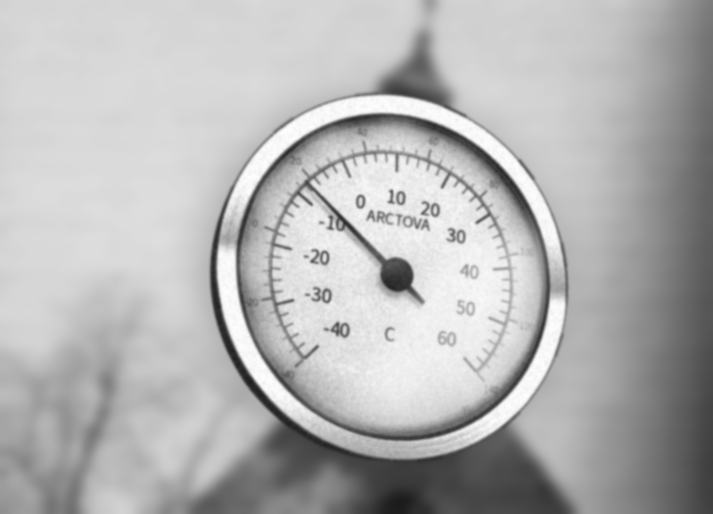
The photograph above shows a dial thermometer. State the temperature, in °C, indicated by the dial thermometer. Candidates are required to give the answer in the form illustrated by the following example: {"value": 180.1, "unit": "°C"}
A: {"value": -8, "unit": "°C"}
